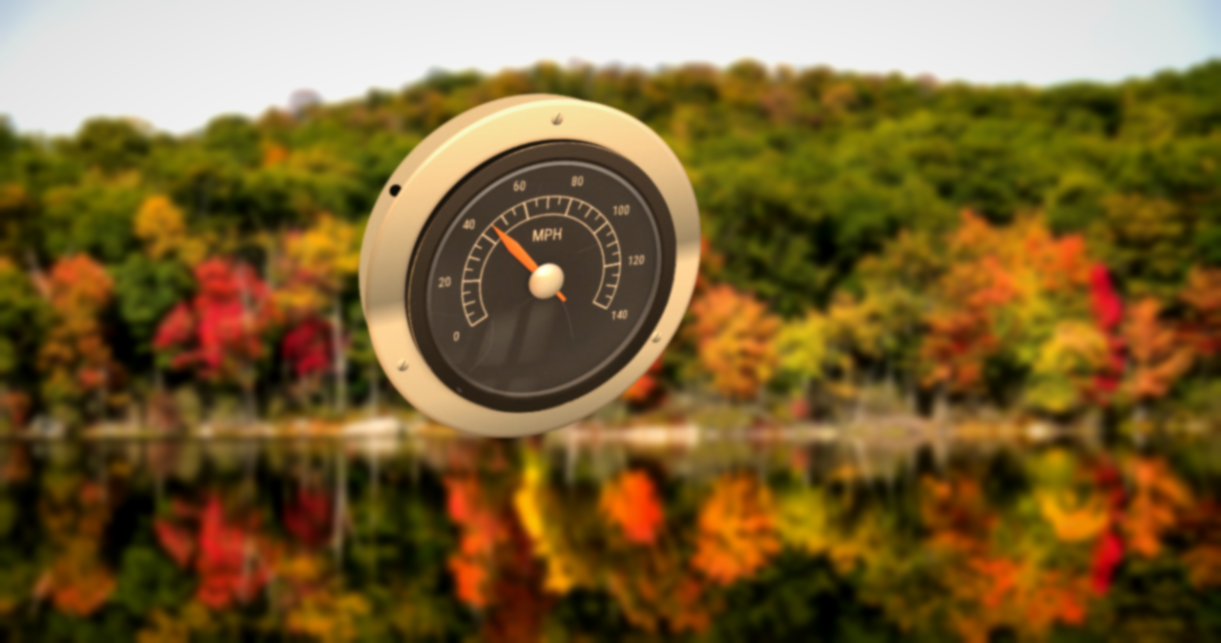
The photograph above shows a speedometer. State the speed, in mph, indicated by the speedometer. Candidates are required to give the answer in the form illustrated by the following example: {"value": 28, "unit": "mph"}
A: {"value": 45, "unit": "mph"}
